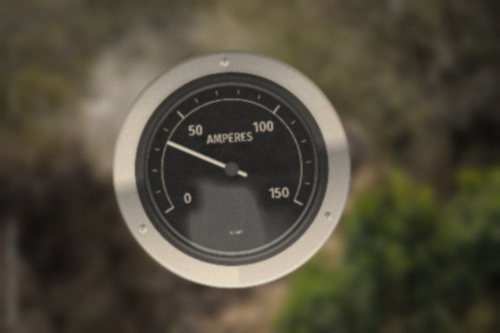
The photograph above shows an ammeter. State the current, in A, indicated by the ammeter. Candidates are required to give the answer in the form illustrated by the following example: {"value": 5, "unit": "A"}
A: {"value": 35, "unit": "A"}
